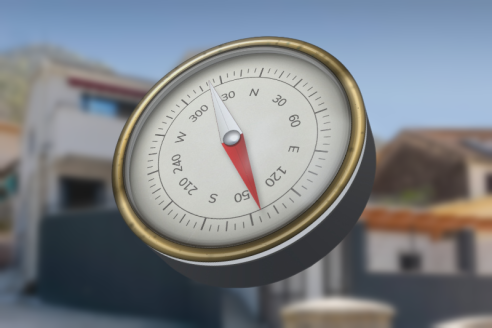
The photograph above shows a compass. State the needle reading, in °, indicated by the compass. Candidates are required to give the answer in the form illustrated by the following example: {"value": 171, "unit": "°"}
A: {"value": 142.5, "unit": "°"}
